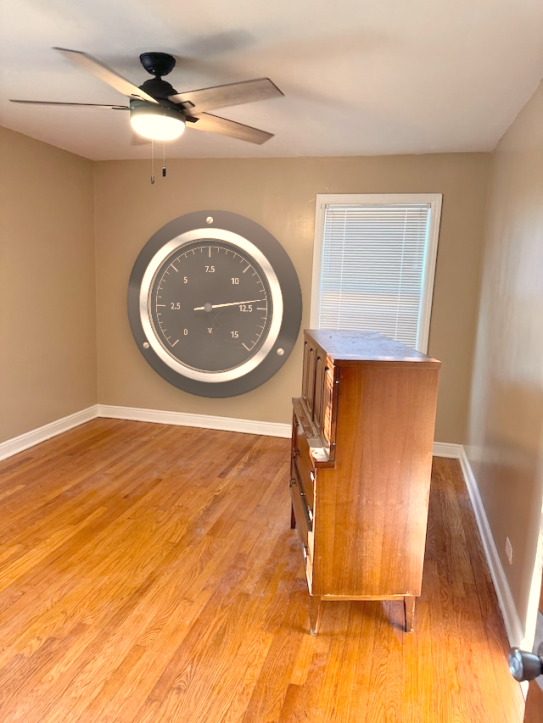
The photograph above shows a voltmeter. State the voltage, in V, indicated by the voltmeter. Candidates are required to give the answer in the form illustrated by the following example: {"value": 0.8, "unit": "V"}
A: {"value": 12, "unit": "V"}
